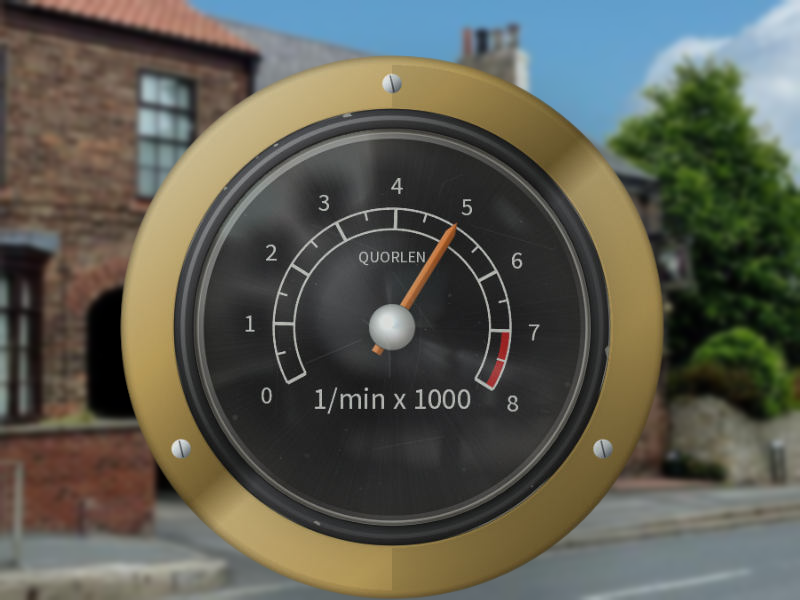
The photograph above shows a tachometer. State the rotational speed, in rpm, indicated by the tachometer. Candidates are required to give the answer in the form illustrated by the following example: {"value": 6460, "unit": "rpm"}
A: {"value": 5000, "unit": "rpm"}
